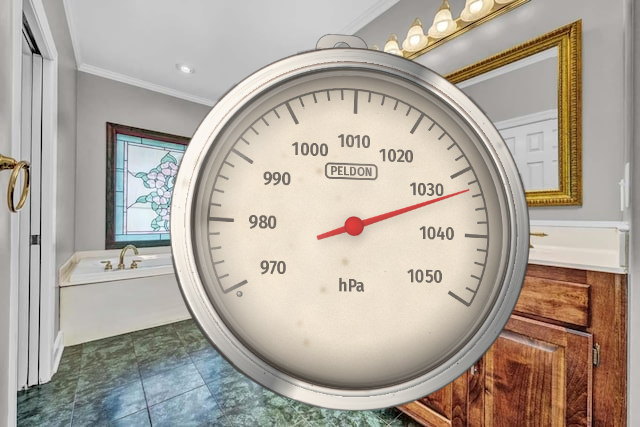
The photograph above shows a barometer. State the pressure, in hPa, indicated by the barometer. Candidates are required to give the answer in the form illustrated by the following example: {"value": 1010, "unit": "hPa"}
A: {"value": 1033, "unit": "hPa"}
